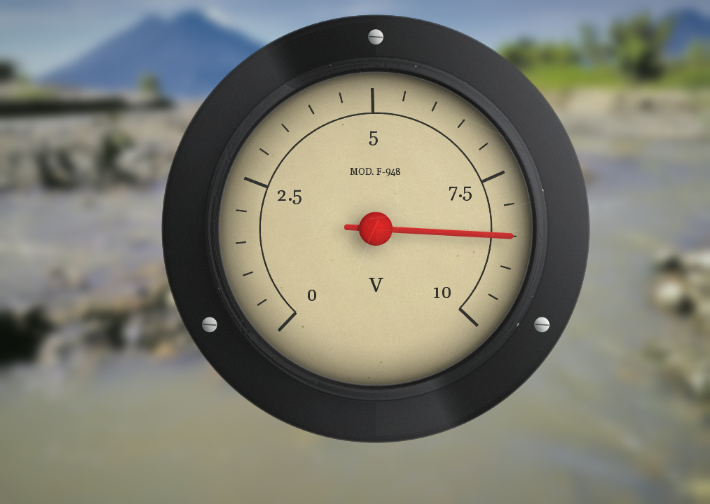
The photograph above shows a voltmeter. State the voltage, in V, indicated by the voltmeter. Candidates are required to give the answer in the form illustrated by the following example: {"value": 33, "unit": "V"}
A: {"value": 8.5, "unit": "V"}
